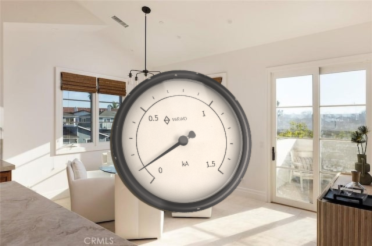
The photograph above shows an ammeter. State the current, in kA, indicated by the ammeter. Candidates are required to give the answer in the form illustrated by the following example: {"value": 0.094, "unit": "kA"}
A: {"value": 0.1, "unit": "kA"}
